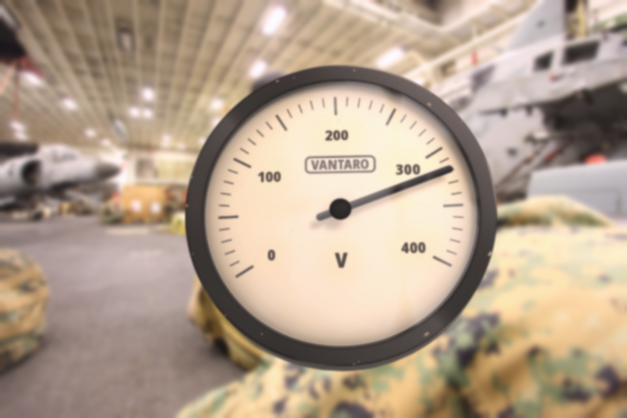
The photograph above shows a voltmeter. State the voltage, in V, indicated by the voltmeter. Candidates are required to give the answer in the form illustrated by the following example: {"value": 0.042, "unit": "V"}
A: {"value": 320, "unit": "V"}
